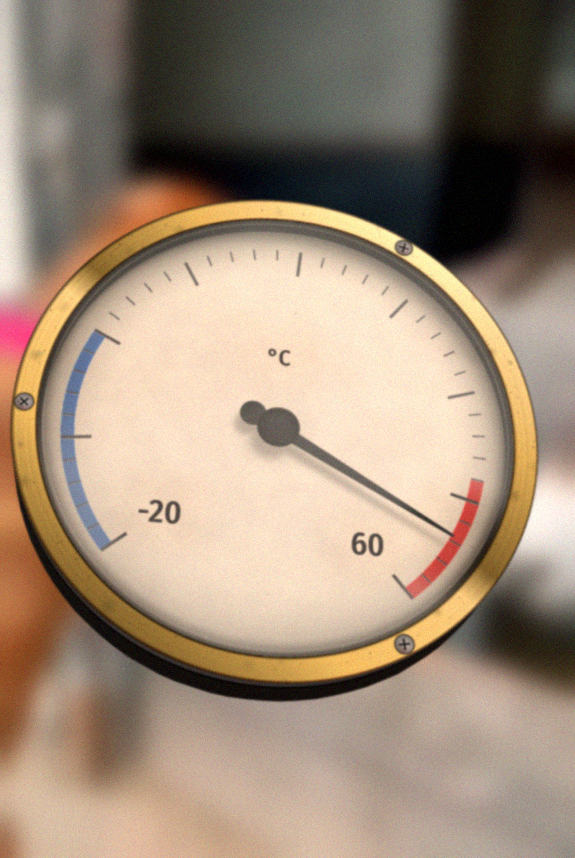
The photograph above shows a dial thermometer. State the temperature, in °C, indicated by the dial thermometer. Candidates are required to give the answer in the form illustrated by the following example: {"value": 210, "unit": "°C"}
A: {"value": 54, "unit": "°C"}
